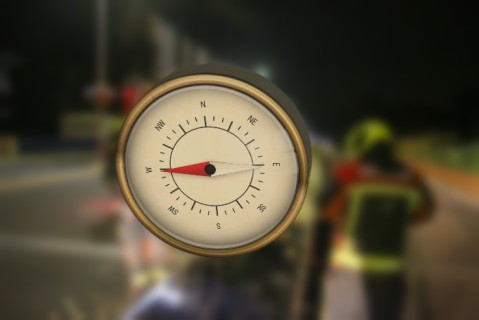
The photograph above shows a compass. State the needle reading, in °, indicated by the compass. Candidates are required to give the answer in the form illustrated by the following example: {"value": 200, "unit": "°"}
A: {"value": 270, "unit": "°"}
